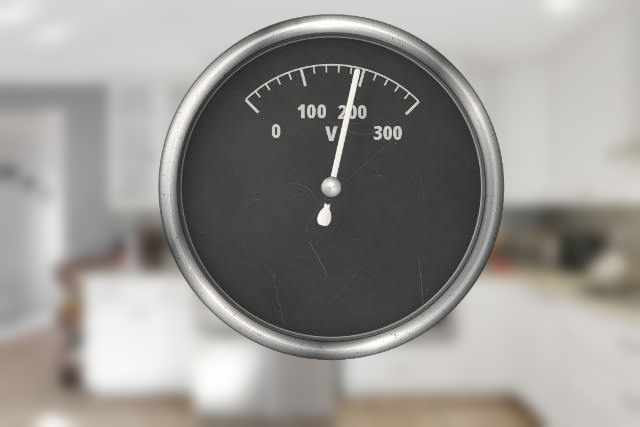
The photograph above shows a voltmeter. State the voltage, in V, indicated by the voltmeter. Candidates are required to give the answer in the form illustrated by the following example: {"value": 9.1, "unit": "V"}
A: {"value": 190, "unit": "V"}
